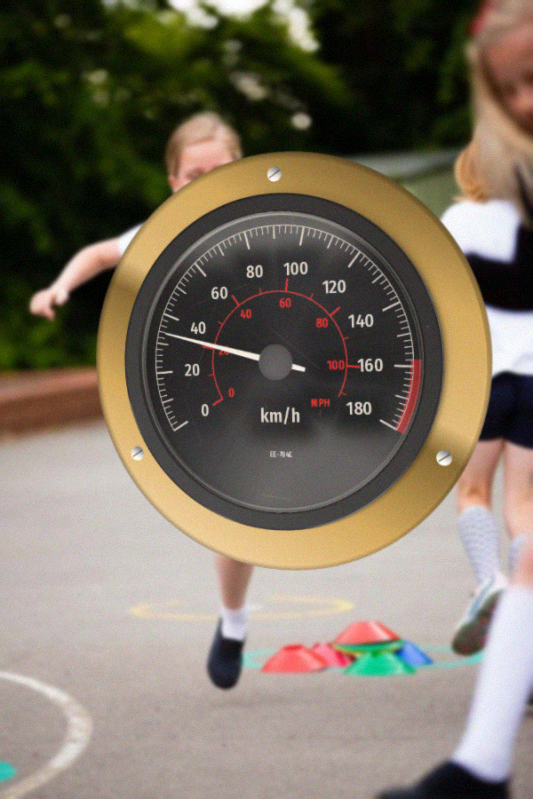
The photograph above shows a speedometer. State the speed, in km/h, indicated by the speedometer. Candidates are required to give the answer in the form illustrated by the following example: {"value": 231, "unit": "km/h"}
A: {"value": 34, "unit": "km/h"}
